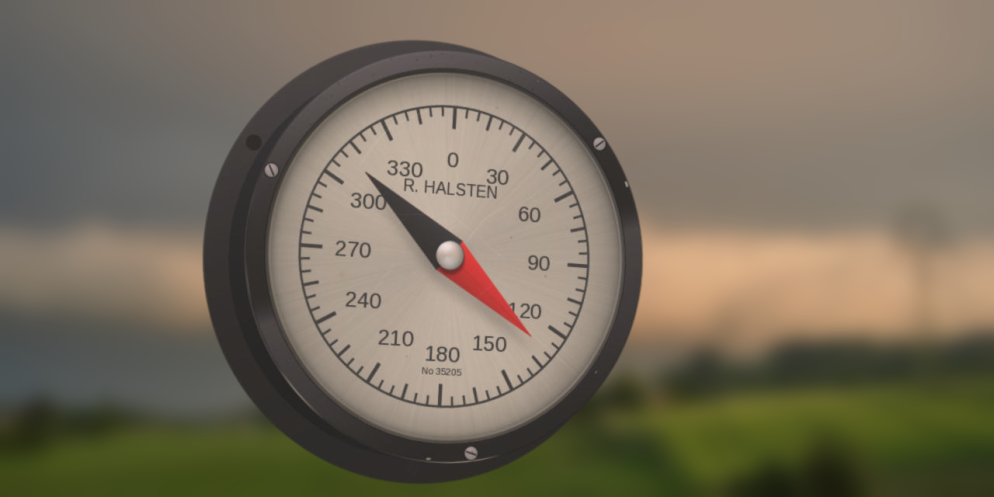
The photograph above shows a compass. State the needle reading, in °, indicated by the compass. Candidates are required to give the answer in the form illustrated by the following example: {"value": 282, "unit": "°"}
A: {"value": 130, "unit": "°"}
